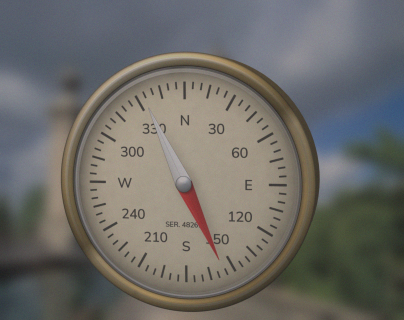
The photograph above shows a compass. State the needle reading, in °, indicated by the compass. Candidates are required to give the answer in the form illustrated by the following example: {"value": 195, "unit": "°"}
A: {"value": 155, "unit": "°"}
